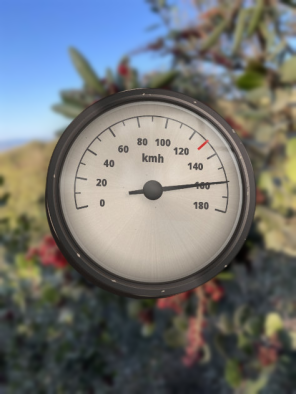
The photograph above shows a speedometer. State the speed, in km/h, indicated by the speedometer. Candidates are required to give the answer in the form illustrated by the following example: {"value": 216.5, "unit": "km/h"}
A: {"value": 160, "unit": "km/h"}
